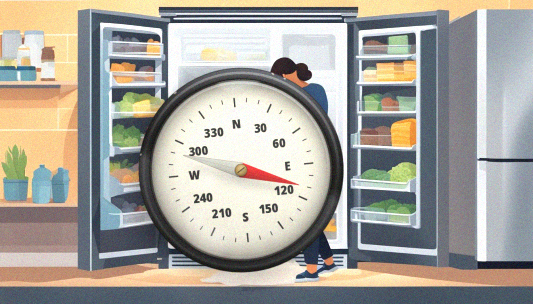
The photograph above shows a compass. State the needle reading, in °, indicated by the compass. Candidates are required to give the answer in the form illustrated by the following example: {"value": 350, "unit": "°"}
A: {"value": 110, "unit": "°"}
